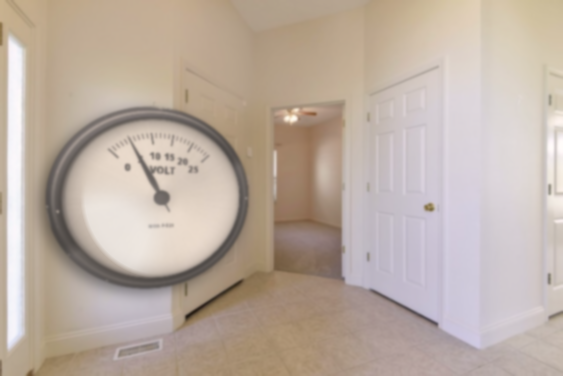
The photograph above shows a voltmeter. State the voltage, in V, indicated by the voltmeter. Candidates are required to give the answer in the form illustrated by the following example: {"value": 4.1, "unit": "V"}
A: {"value": 5, "unit": "V"}
